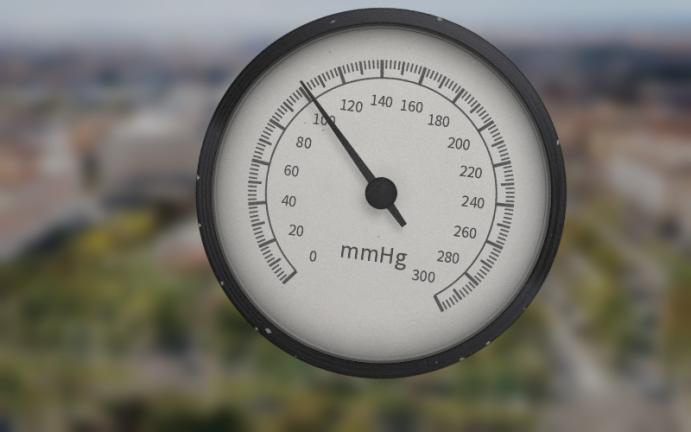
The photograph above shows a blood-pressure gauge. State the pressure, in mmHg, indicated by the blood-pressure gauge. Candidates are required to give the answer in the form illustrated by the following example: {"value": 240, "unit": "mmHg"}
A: {"value": 102, "unit": "mmHg"}
